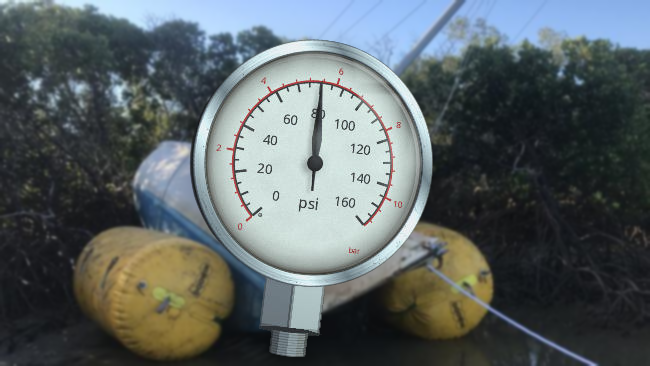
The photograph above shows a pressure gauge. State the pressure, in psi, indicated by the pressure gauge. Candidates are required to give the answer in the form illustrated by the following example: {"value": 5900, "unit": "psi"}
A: {"value": 80, "unit": "psi"}
